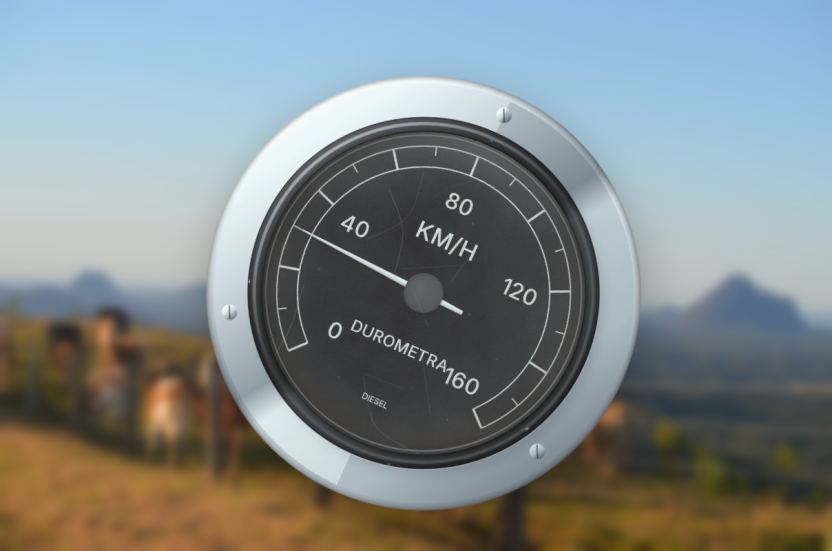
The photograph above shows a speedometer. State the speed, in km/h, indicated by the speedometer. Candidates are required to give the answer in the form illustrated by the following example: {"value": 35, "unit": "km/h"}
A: {"value": 30, "unit": "km/h"}
